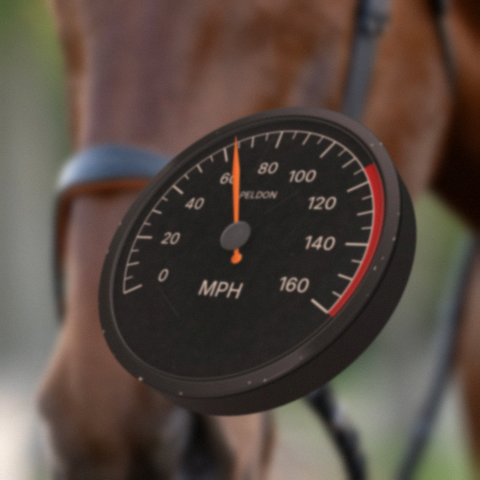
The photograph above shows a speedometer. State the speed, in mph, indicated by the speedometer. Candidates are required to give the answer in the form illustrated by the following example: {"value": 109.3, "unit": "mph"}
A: {"value": 65, "unit": "mph"}
